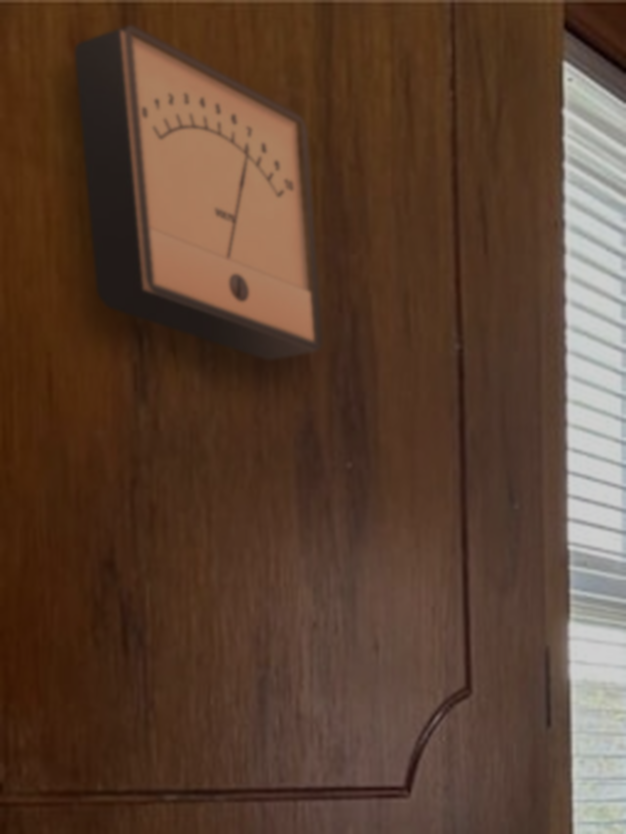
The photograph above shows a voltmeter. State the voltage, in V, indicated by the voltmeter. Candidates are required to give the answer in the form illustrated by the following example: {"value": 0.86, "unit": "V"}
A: {"value": 7, "unit": "V"}
